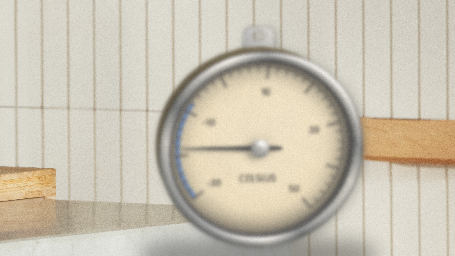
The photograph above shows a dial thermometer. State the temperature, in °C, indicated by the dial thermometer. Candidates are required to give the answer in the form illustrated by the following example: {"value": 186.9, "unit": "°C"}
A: {"value": -18, "unit": "°C"}
